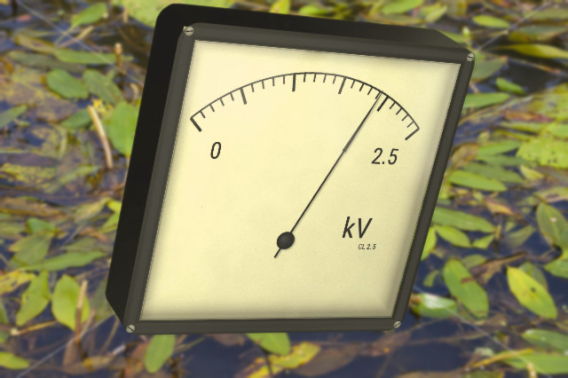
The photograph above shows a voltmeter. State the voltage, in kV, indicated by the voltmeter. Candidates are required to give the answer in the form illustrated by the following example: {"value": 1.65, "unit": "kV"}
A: {"value": 1.9, "unit": "kV"}
